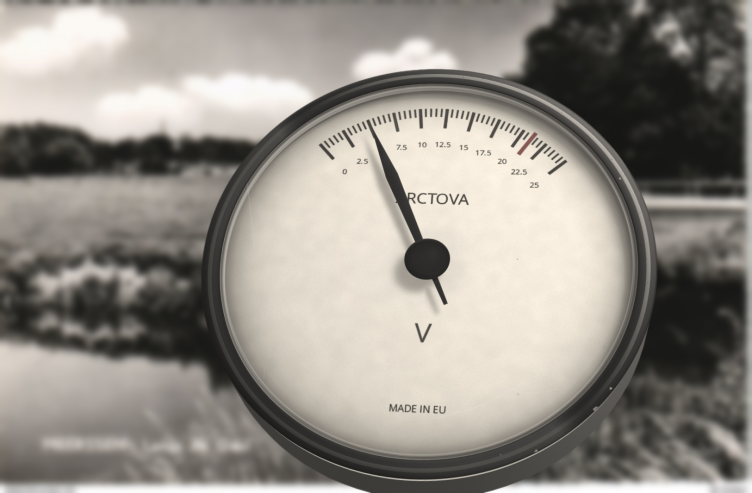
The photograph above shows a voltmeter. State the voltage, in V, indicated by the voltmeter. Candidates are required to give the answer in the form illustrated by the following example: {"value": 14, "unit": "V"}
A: {"value": 5, "unit": "V"}
